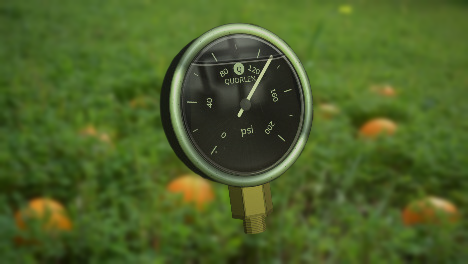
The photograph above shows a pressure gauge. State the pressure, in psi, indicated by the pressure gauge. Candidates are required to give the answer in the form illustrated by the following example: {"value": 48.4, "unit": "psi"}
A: {"value": 130, "unit": "psi"}
